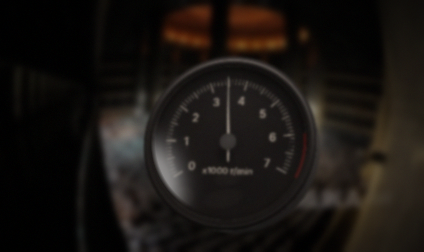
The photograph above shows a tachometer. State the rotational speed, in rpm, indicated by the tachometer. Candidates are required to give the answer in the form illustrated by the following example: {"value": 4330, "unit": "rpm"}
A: {"value": 3500, "unit": "rpm"}
